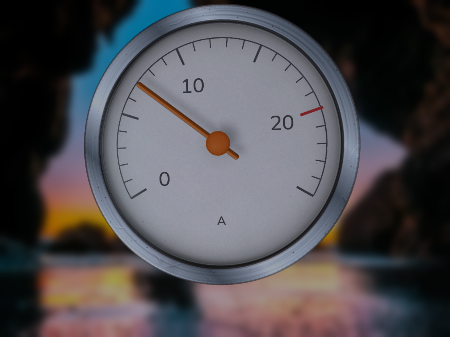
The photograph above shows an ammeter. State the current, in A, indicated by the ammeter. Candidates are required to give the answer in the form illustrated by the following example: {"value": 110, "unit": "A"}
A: {"value": 7, "unit": "A"}
